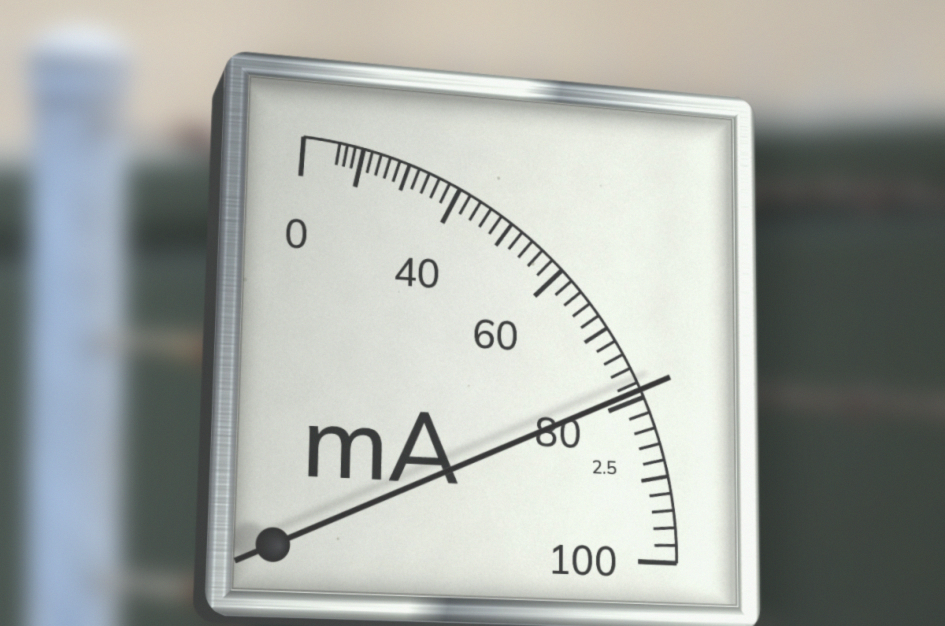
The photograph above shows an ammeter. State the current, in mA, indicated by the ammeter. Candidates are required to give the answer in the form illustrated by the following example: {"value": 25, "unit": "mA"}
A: {"value": 79, "unit": "mA"}
